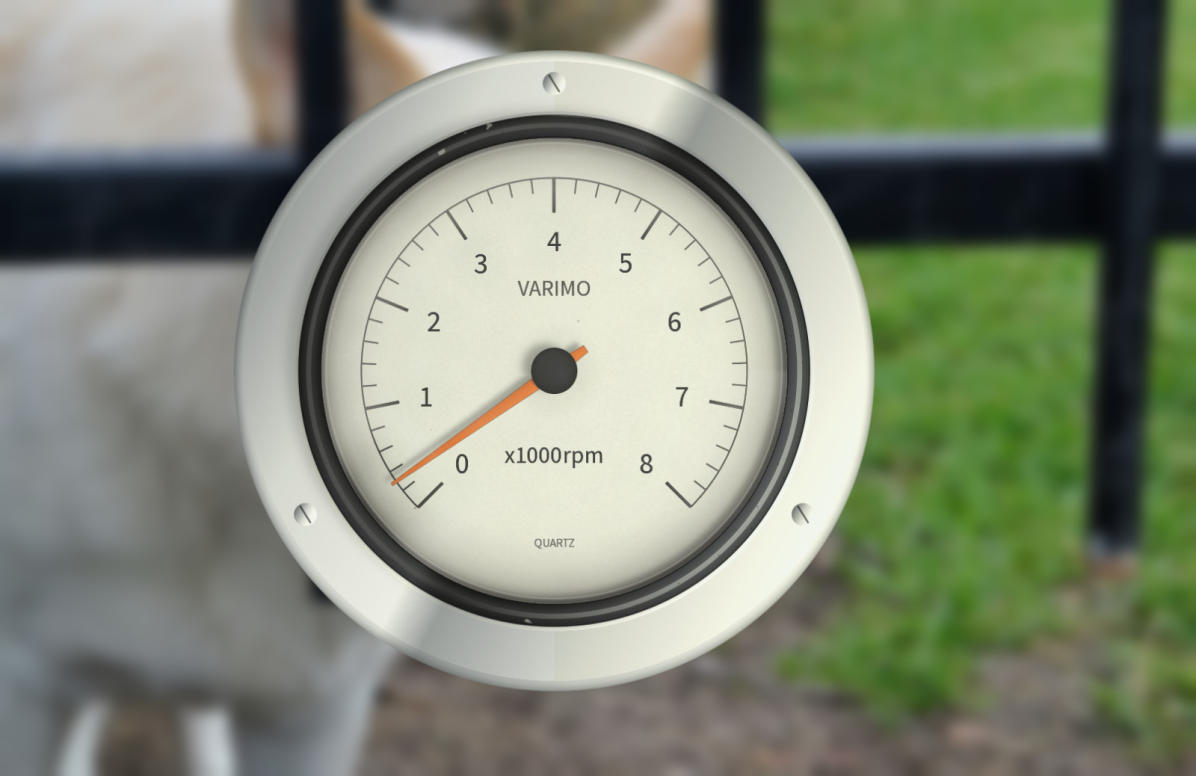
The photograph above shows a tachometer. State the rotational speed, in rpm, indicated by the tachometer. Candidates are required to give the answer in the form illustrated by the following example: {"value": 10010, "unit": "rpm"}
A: {"value": 300, "unit": "rpm"}
